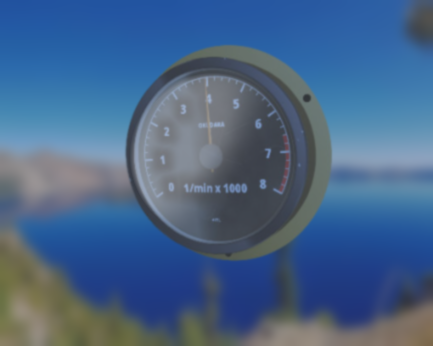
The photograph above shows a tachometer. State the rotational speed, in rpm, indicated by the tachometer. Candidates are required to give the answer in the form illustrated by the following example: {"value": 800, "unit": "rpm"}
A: {"value": 4000, "unit": "rpm"}
